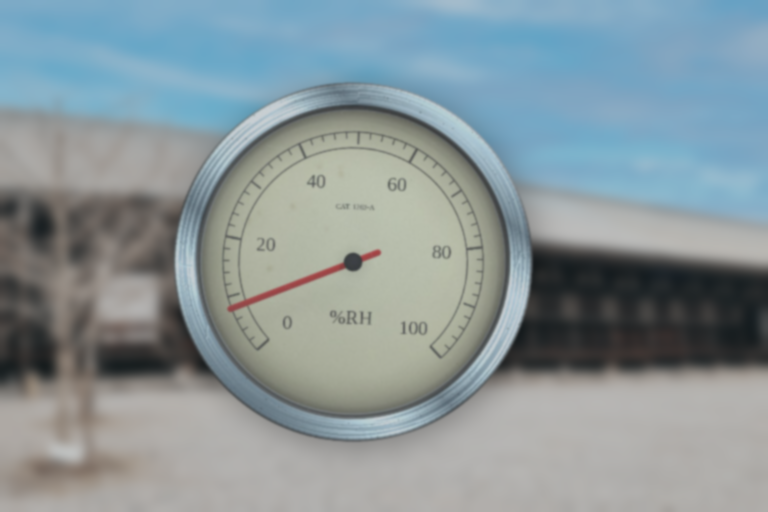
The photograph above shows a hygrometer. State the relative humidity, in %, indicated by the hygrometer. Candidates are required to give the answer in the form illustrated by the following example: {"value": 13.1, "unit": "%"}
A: {"value": 8, "unit": "%"}
